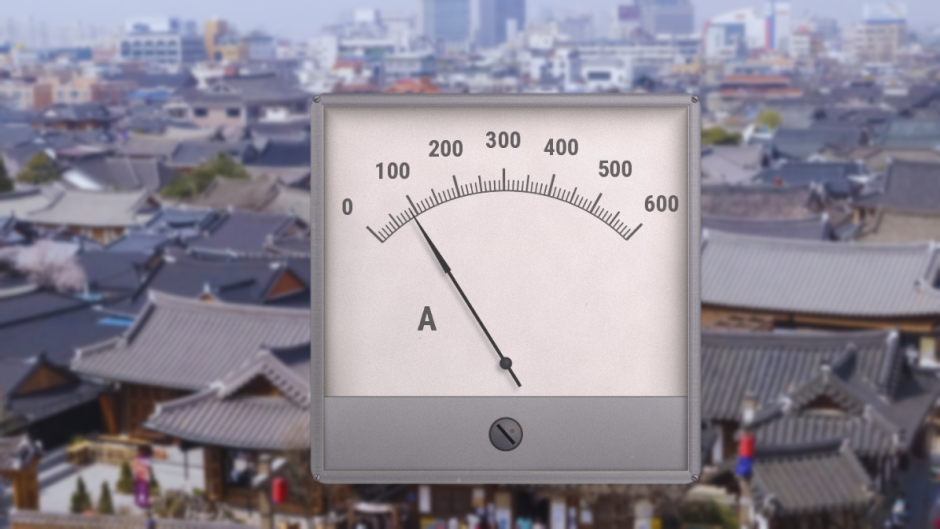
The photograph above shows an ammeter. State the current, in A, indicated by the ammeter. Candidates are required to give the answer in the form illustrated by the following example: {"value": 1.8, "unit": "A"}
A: {"value": 90, "unit": "A"}
